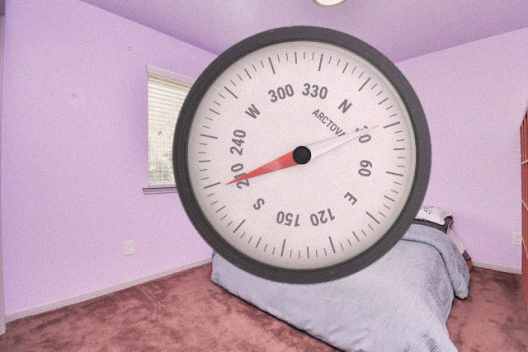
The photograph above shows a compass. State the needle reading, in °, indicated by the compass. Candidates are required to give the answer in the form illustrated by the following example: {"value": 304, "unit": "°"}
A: {"value": 207.5, "unit": "°"}
